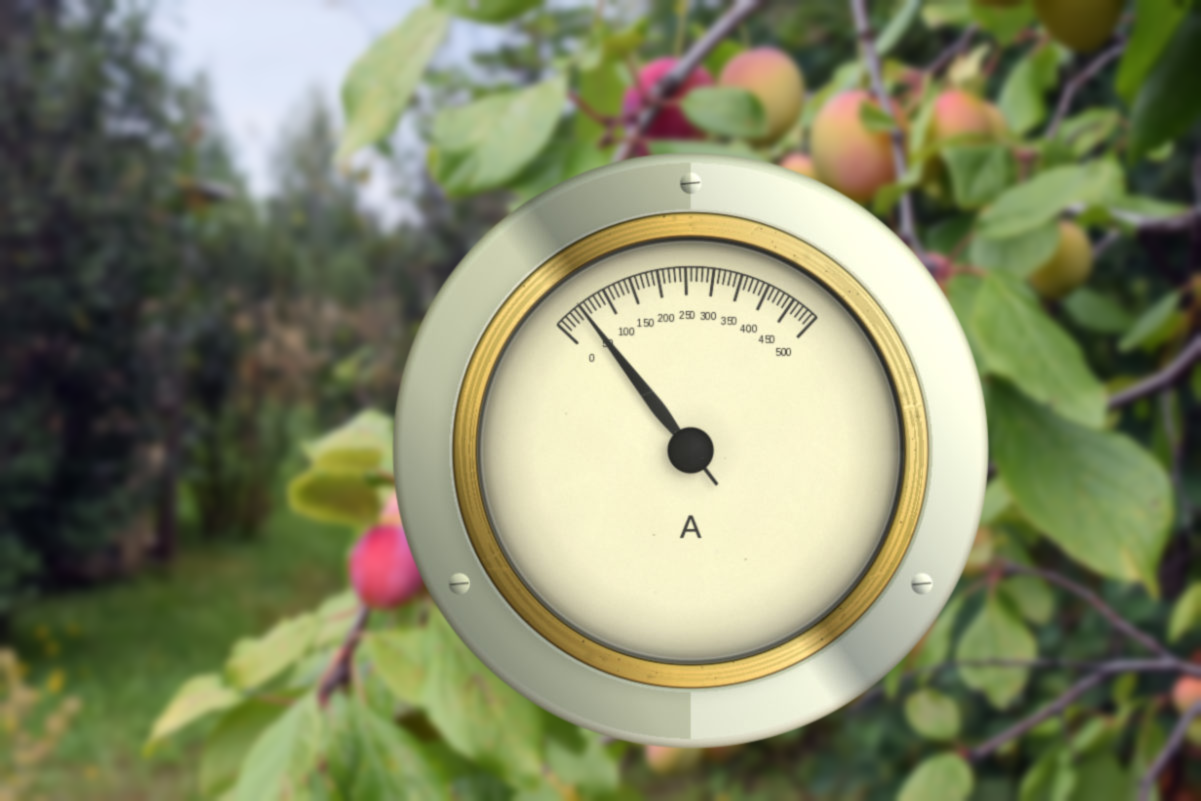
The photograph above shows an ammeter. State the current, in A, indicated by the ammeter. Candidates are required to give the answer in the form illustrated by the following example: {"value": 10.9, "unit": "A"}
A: {"value": 50, "unit": "A"}
